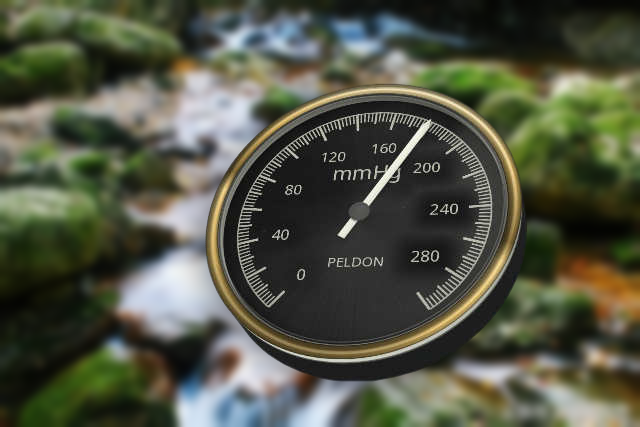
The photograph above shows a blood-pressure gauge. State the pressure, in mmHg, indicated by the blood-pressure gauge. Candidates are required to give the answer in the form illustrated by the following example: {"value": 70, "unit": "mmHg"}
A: {"value": 180, "unit": "mmHg"}
